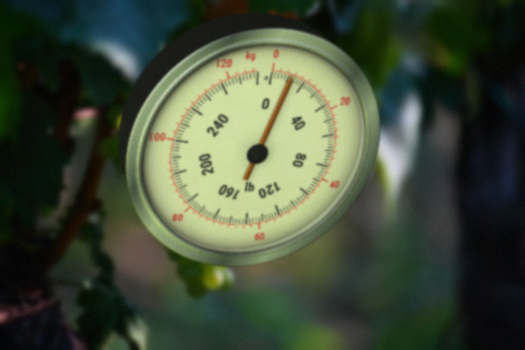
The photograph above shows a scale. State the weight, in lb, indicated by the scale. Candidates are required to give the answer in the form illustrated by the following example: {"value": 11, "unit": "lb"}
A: {"value": 10, "unit": "lb"}
